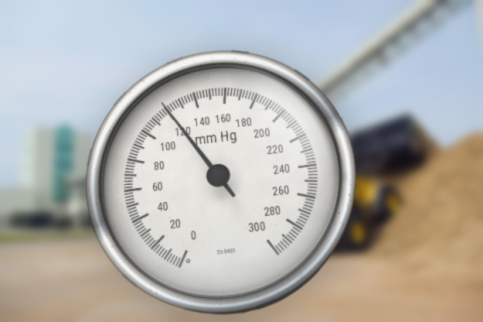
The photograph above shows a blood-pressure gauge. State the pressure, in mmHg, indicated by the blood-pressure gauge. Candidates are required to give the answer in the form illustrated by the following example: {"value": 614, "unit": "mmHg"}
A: {"value": 120, "unit": "mmHg"}
